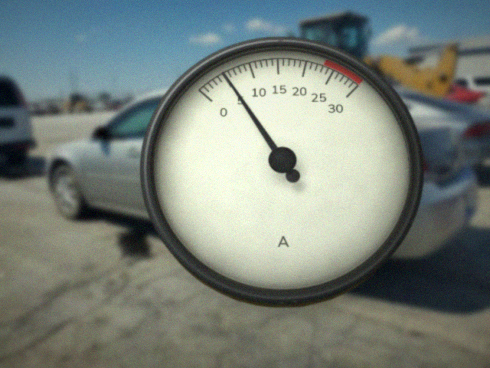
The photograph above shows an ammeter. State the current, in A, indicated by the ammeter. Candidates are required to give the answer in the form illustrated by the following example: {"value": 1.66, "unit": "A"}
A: {"value": 5, "unit": "A"}
